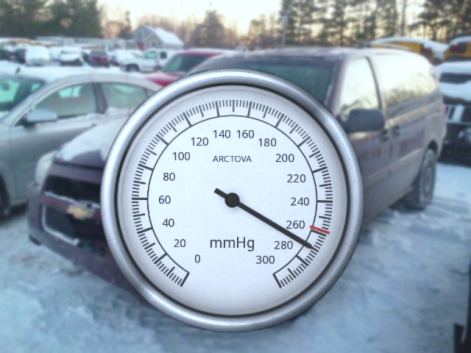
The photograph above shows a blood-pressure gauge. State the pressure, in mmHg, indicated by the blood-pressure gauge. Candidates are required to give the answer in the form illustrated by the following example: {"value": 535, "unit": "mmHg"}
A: {"value": 270, "unit": "mmHg"}
